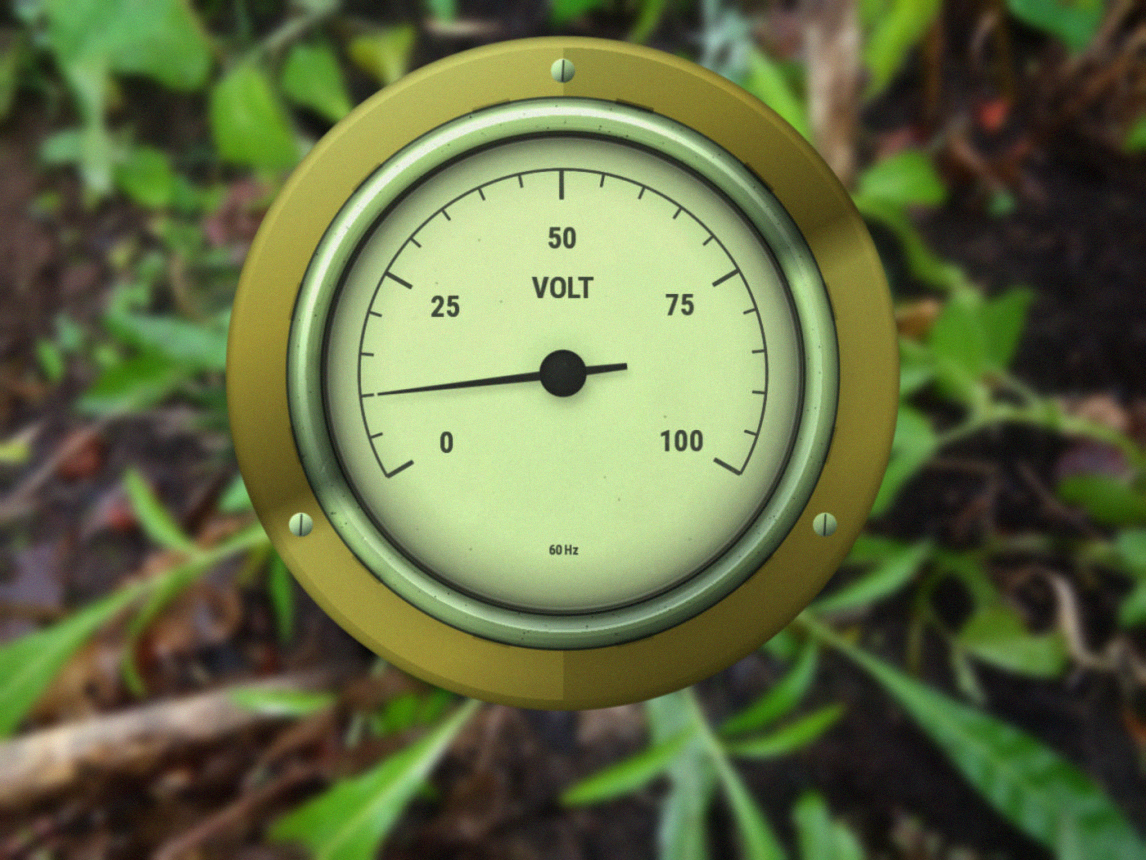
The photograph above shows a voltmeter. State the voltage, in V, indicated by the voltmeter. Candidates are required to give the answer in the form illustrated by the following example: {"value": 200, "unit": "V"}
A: {"value": 10, "unit": "V"}
